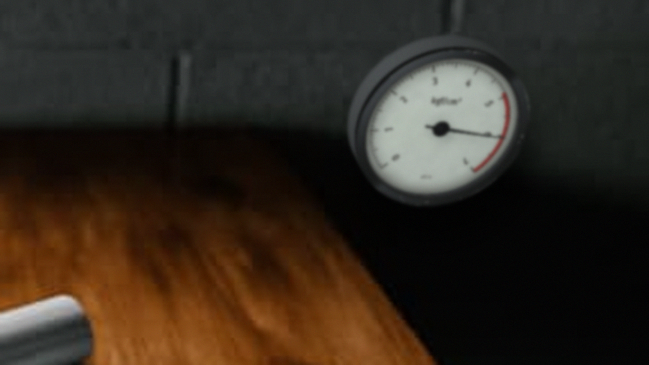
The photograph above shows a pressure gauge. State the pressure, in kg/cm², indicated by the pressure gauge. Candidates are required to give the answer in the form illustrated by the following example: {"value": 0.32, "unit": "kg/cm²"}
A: {"value": 6, "unit": "kg/cm²"}
